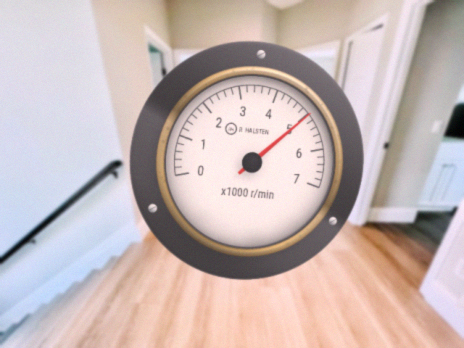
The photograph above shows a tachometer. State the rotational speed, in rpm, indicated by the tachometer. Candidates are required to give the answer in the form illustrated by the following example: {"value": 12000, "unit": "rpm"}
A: {"value": 5000, "unit": "rpm"}
